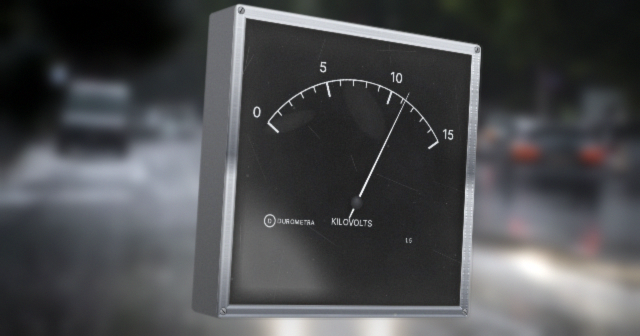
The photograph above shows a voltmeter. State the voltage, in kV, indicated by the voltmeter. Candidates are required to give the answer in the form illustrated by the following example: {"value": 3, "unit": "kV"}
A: {"value": 11, "unit": "kV"}
